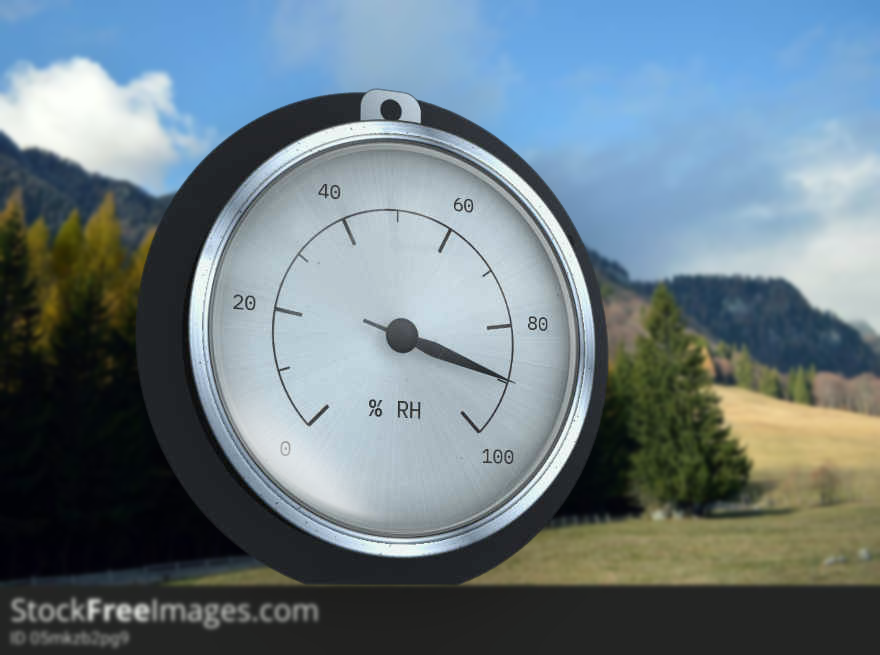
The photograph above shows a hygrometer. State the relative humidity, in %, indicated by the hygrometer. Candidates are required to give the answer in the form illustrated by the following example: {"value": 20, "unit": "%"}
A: {"value": 90, "unit": "%"}
